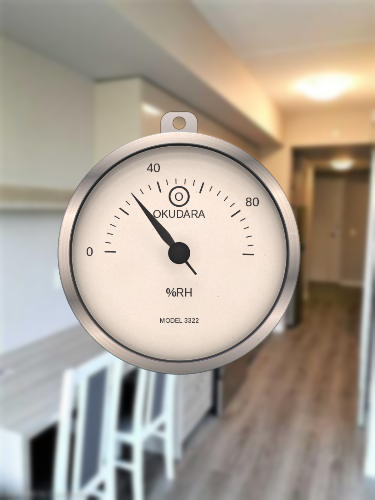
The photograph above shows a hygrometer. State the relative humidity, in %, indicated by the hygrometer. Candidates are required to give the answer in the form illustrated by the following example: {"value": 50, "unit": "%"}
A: {"value": 28, "unit": "%"}
